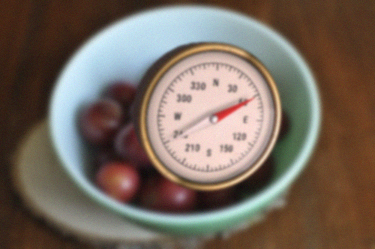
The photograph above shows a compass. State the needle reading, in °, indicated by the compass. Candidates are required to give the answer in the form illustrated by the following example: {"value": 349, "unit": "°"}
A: {"value": 60, "unit": "°"}
